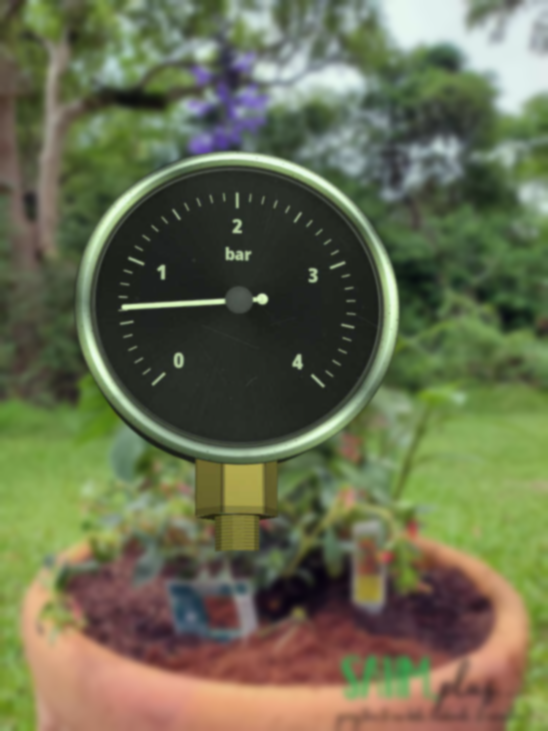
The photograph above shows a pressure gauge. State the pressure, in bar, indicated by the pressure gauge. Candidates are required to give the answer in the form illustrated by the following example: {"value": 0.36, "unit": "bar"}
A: {"value": 0.6, "unit": "bar"}
